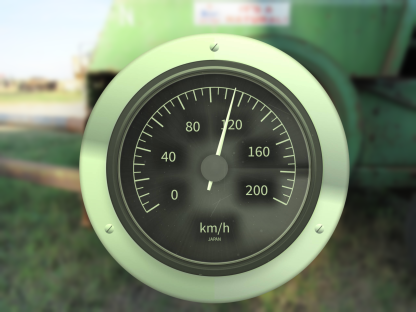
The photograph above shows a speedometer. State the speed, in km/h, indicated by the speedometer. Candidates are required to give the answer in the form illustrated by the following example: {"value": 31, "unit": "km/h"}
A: {"value": 115, "unit": "km/h"}
